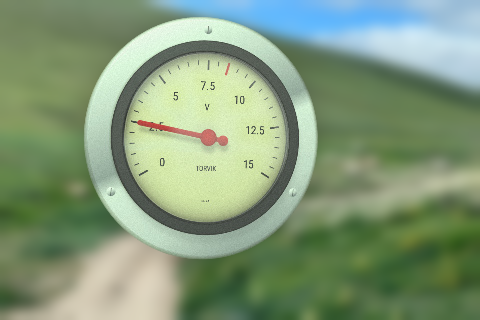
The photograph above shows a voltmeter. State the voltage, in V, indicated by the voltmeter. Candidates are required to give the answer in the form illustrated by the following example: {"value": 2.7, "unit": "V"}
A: {"value": 2.5, "unit": "V"}
